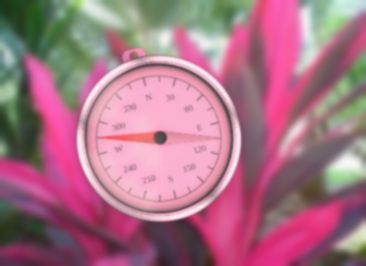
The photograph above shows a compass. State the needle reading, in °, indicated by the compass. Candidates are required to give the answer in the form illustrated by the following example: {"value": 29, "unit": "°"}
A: {"value": 285, "unit": "°"}
